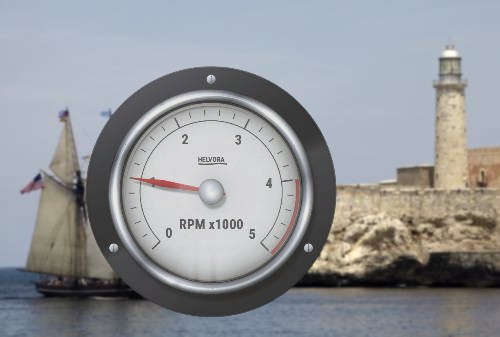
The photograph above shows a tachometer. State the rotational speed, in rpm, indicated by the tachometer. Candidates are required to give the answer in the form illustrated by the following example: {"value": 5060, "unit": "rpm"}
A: {"value": 1000, "unit": "rpm"}
